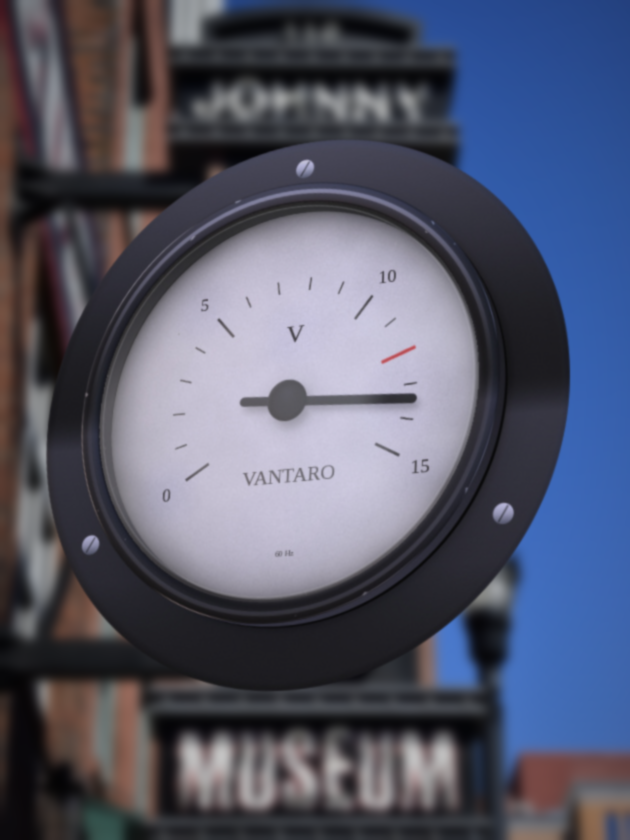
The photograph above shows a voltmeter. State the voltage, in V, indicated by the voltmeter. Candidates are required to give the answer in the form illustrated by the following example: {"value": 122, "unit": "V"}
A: {"value": 13.5, "unit": "V"}
